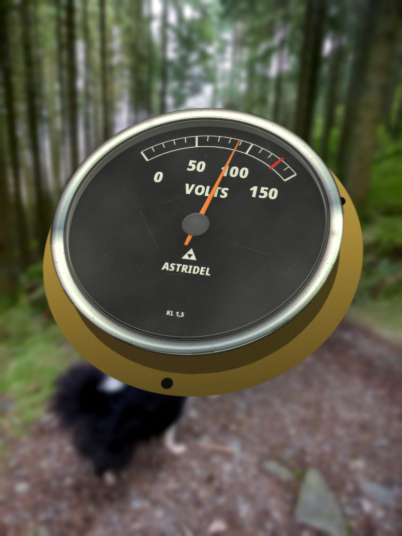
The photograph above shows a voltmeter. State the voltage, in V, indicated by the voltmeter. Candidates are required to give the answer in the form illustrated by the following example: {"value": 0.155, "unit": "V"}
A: {"value": 90, "unit": "V"}
